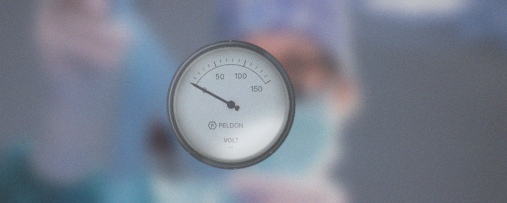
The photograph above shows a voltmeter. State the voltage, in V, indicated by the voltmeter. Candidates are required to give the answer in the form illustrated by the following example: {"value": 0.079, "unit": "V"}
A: {"value": 0, "unit": "V"}
